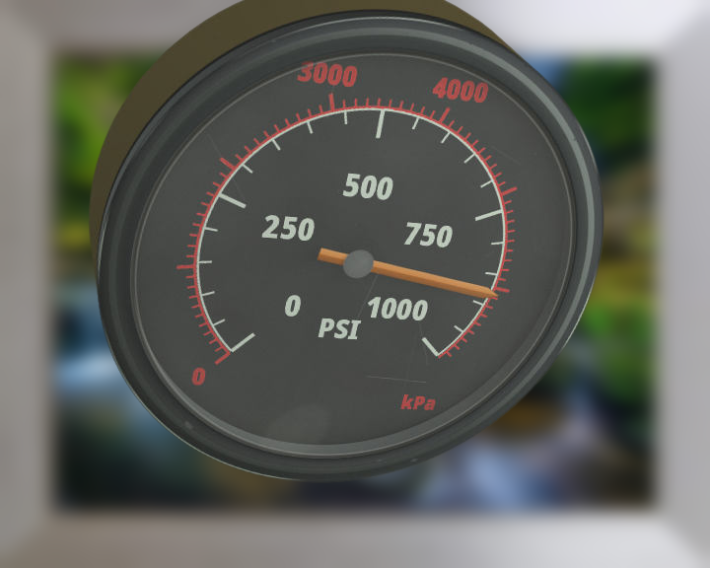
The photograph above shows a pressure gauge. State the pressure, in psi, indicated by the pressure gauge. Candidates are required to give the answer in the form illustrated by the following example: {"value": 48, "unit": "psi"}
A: {"value": 875, "unit": "psi"}
